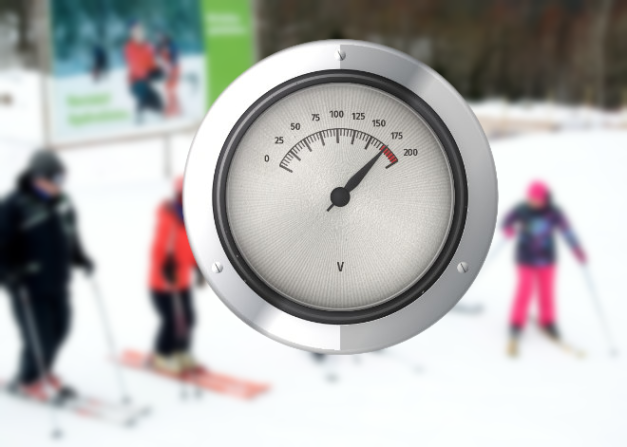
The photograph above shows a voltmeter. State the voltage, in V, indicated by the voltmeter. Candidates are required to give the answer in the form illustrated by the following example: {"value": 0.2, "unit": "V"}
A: {"value": 175, "unit": "V"}
